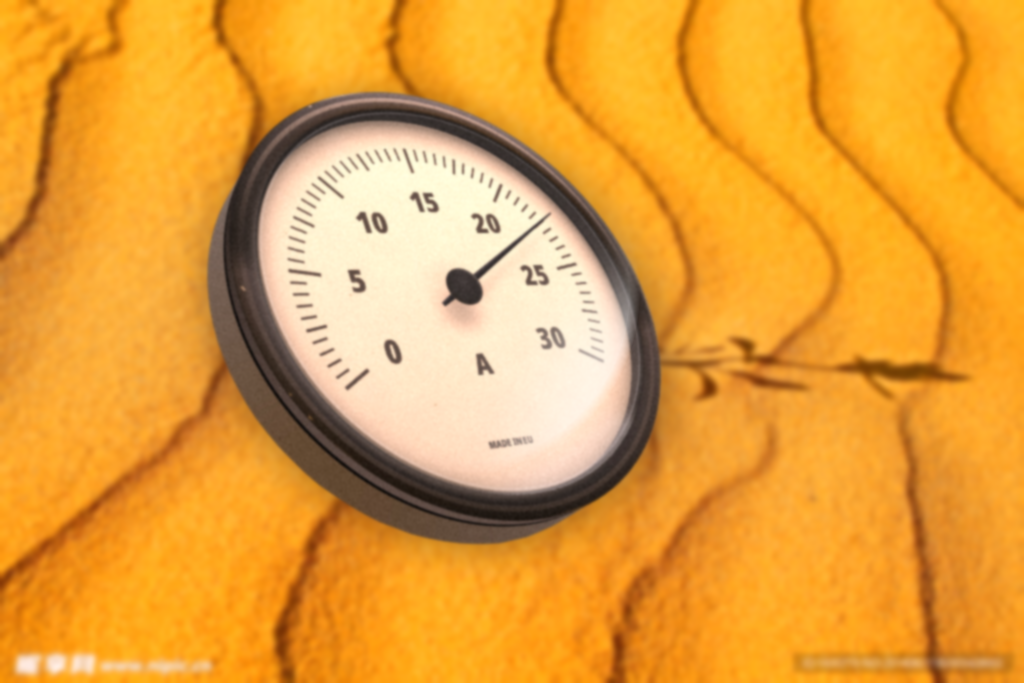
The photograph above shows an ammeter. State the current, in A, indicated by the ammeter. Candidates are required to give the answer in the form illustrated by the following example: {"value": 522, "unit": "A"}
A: {"value": 22.5, "unit": "A"}
